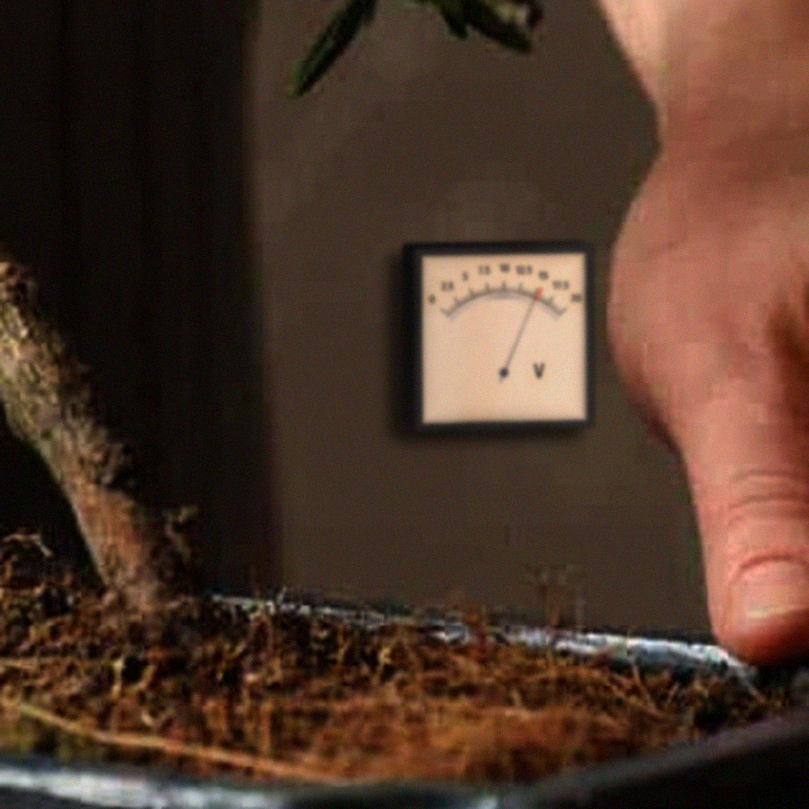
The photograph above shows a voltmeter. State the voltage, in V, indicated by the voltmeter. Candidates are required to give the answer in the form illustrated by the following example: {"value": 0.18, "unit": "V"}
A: {"value": 15, "unit": "V"}
